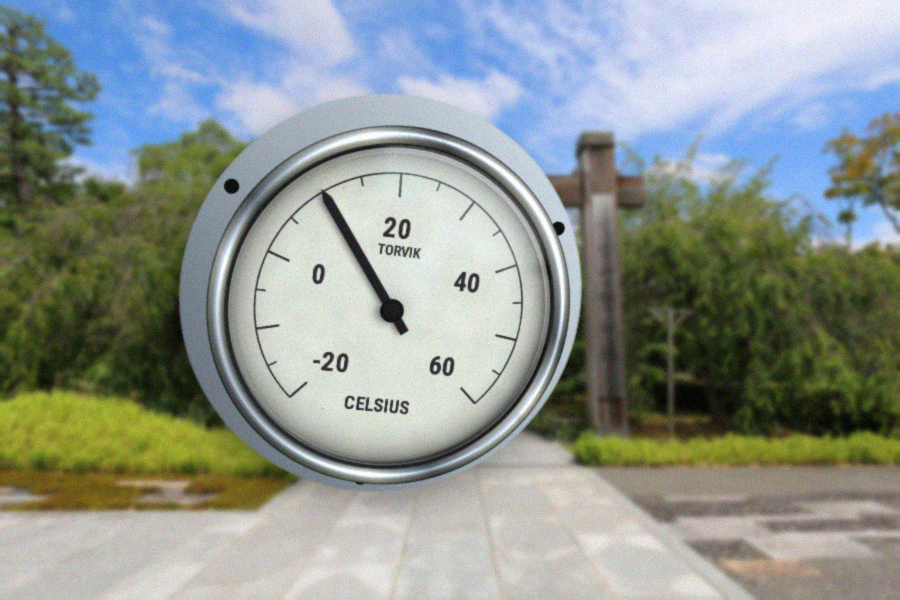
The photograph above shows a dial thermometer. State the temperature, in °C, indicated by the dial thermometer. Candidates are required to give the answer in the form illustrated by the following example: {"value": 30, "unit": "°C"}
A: {"value": 10, "unit": "°C"}
